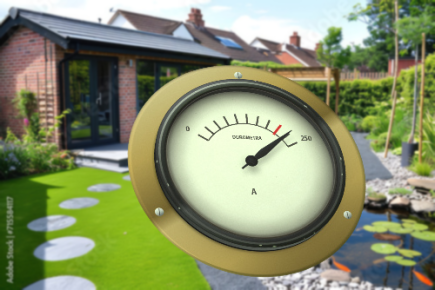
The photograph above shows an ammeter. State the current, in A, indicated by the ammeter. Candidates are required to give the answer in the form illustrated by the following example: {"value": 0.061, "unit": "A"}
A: {"value": 225, "unit": "A"}
